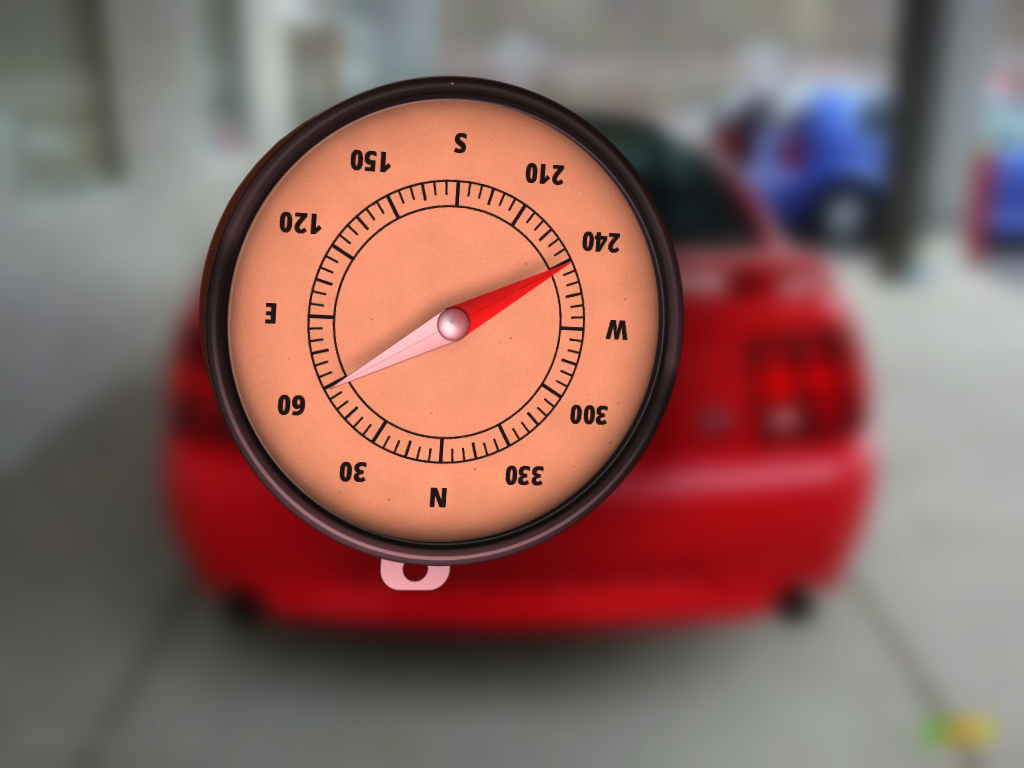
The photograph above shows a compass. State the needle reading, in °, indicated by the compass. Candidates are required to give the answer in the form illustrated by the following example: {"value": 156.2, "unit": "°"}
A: {"value": 240, "unit": "°"}
